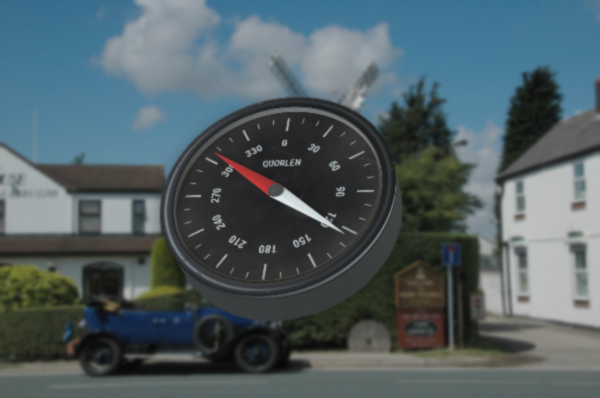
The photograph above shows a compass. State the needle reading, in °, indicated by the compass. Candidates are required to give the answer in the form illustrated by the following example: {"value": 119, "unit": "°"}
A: {"value": 305, "unit": "°"}
